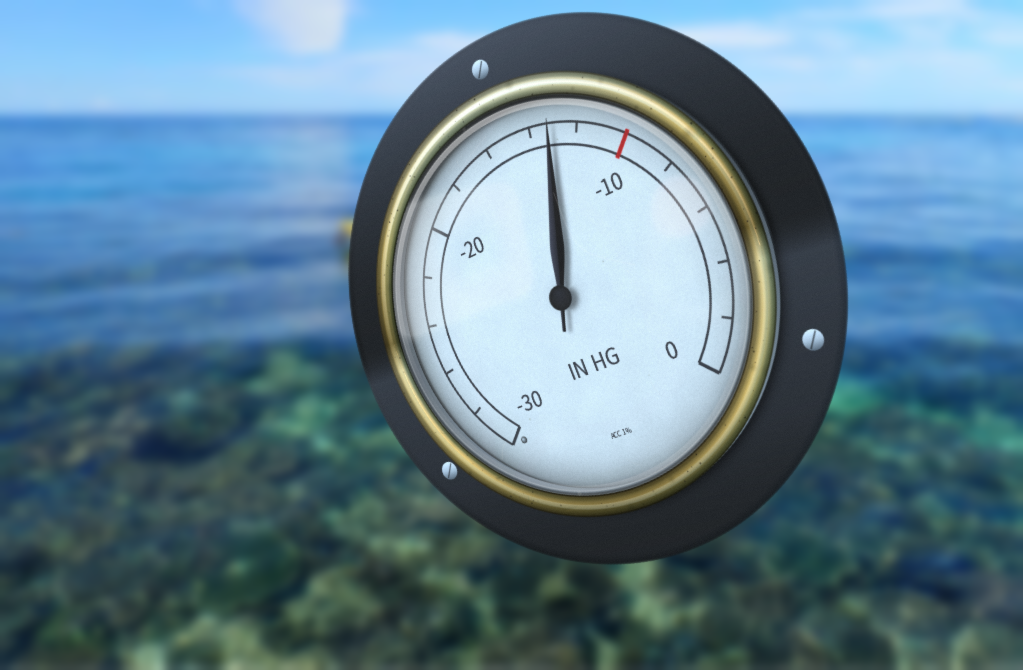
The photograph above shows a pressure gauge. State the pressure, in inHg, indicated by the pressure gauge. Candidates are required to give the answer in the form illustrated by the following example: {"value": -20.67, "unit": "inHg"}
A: {"value": -13, "unit": "inHg"}
